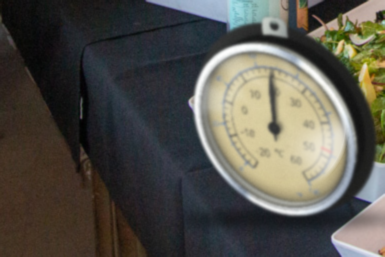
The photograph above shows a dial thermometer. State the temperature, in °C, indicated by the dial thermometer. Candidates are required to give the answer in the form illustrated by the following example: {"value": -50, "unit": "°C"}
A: {"value": 20, "unit": "°C"}
